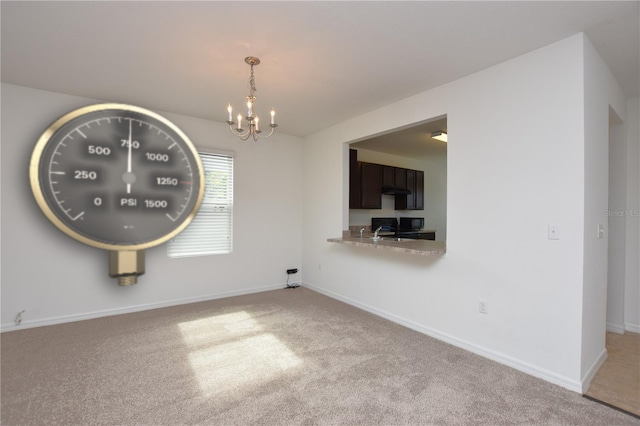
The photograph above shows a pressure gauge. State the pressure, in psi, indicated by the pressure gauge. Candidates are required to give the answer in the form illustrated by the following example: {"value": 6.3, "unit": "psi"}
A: {"value": 750, "unit": "psi"}
